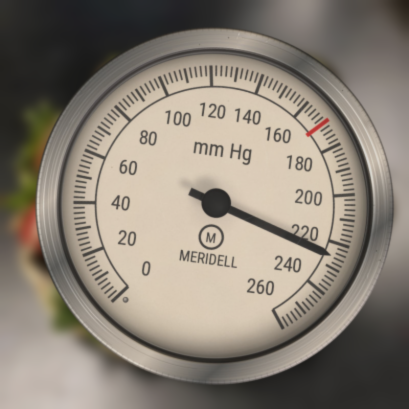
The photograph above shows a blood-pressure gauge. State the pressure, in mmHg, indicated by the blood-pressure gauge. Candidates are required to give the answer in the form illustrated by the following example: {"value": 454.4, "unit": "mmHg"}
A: {"value": 226, "unit": "mmHg"}
